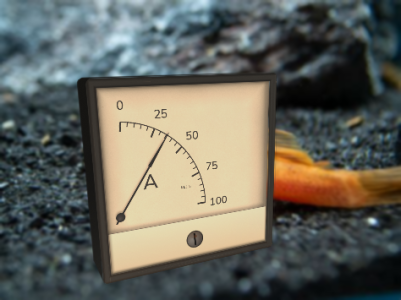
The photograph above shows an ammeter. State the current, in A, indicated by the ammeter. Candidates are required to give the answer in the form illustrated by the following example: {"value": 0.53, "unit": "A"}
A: {"value": 35, "unit": "A"}
